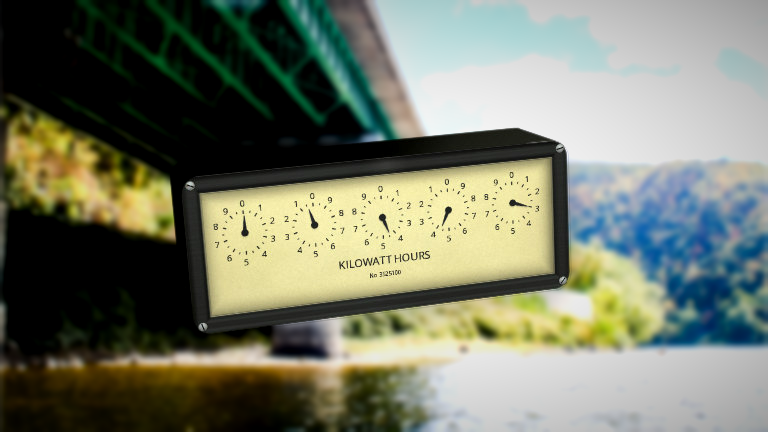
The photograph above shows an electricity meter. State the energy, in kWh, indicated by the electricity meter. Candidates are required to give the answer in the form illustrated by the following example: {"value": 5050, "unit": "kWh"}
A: {"value": 443, "unit": "kWh"}
